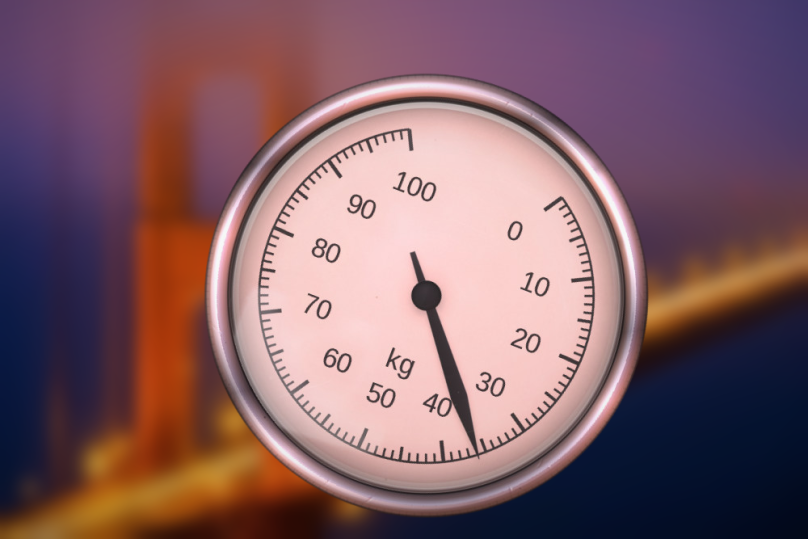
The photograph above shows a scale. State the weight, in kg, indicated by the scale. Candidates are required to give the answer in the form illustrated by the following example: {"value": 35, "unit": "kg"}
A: {"value": 36, "unit": "kg"}
